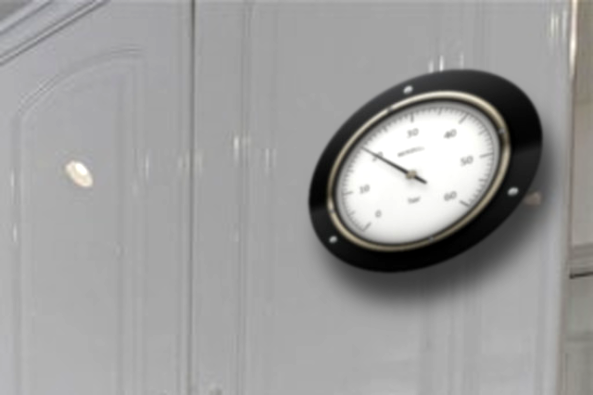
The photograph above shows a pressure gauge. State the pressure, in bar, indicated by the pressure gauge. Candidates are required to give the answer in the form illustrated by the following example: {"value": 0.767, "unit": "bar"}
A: {"value": 20, "unit": "bar"}
